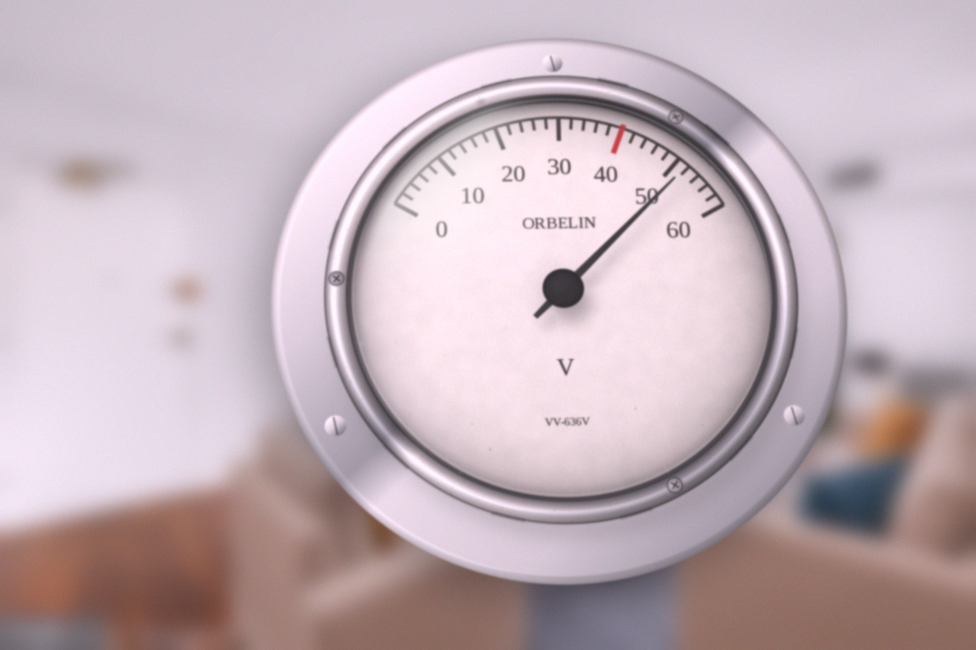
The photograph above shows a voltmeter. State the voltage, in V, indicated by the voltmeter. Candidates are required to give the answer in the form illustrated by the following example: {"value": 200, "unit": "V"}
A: {"value": 52, "unit": "V"}
